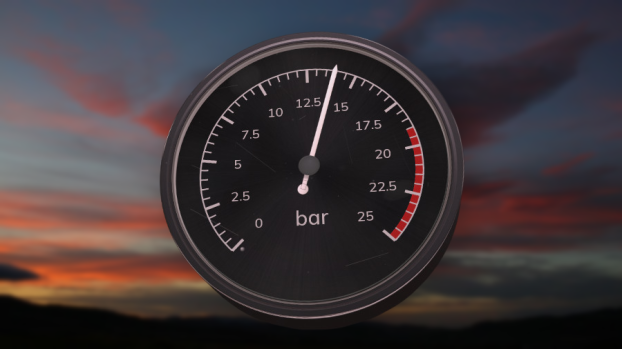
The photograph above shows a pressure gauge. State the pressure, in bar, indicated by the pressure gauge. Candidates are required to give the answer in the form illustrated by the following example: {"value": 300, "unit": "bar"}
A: {"value": 14, "unit": "bar"}
